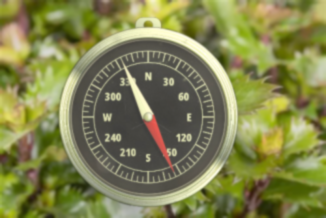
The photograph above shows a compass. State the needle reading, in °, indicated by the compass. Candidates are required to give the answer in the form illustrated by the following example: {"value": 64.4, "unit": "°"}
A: {"value": 155, "unit": "°"}
